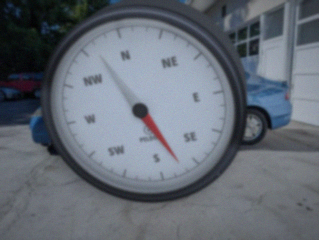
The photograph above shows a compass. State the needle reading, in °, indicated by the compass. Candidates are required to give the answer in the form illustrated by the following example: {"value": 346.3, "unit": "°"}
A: {"value": 160, "unit": "°"}
